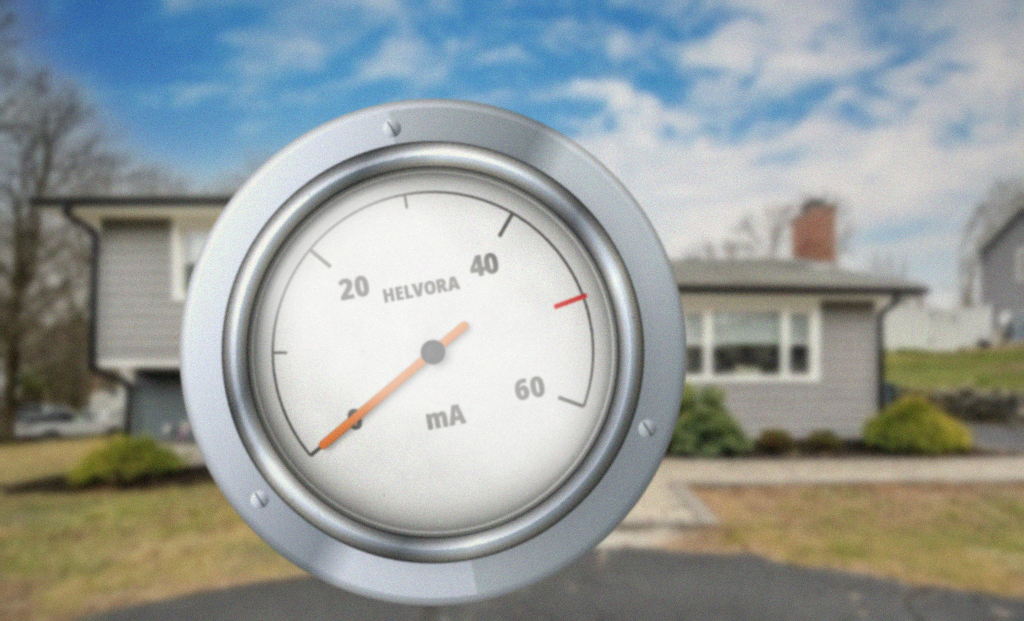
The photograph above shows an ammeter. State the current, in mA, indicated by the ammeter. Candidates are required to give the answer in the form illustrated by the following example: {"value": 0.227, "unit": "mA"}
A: {"value": 0, "unit": "mA"}
